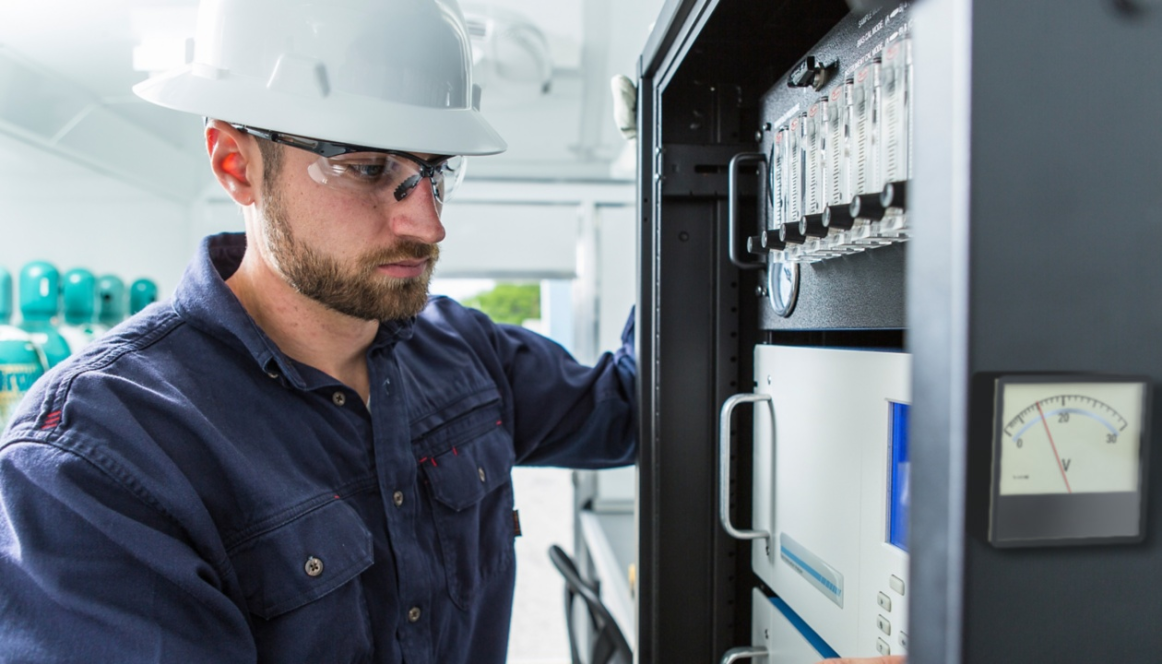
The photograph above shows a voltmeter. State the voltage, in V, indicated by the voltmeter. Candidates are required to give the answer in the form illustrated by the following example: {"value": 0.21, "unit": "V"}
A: {"value": 15, "unit": "V"}
